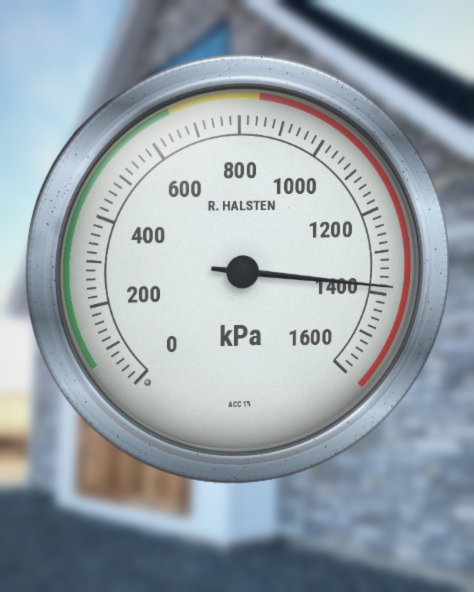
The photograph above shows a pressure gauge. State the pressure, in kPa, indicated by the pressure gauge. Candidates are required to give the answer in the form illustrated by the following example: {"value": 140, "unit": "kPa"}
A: {"value": 1380, "unit": "kPa"}
